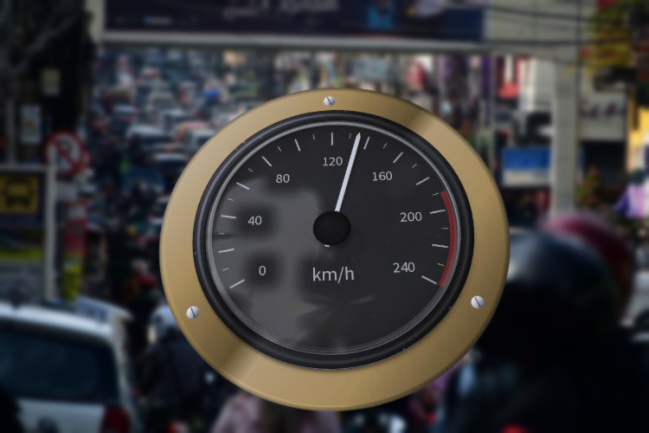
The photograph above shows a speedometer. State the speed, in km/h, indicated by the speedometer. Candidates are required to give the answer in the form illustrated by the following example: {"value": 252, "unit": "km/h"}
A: {"value": 135, "unit": "km/h"}
